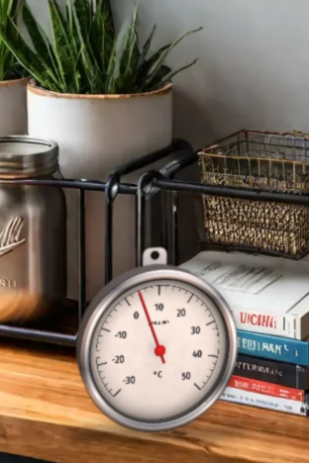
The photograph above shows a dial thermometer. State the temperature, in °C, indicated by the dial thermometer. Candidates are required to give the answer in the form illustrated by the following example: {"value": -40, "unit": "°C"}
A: {"value": 4, "unit": "°C"}
